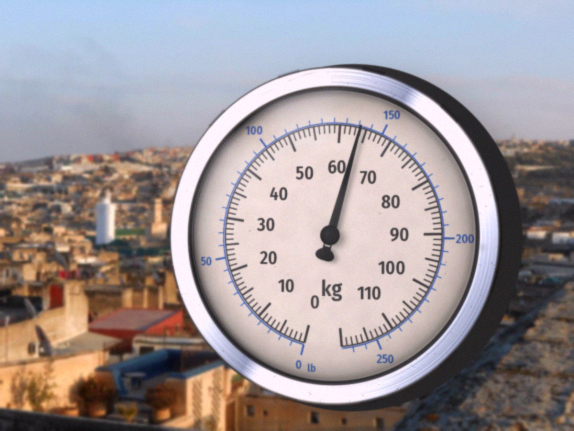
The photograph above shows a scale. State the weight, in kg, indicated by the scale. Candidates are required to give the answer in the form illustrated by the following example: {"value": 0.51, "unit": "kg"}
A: {"value": 64, "unit": "kg"}
